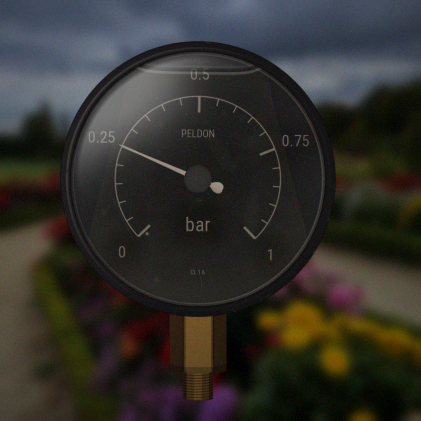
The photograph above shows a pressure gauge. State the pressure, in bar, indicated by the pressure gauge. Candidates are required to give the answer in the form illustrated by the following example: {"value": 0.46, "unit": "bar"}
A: {"value": 0.25, "unit": "bar"}
